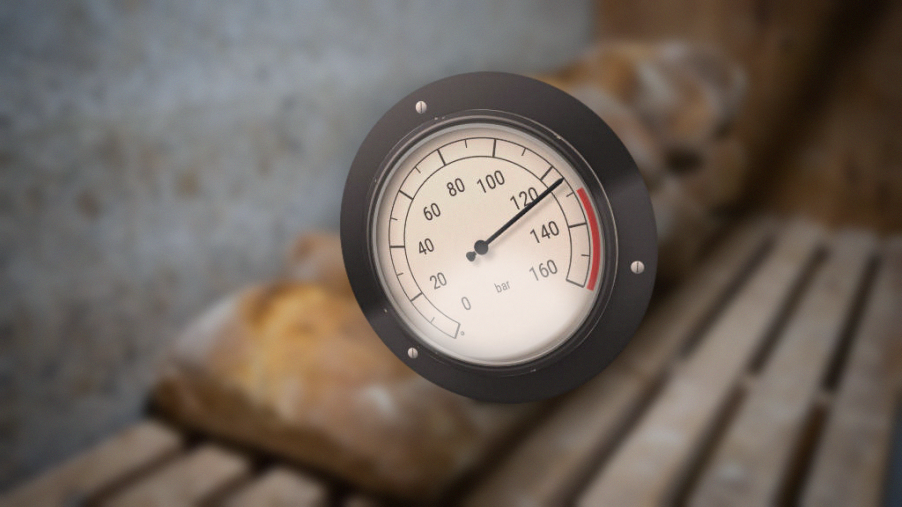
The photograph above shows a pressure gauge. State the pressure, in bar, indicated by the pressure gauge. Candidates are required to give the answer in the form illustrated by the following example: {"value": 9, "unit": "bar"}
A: {"value": 125, "unit": "bar"}
